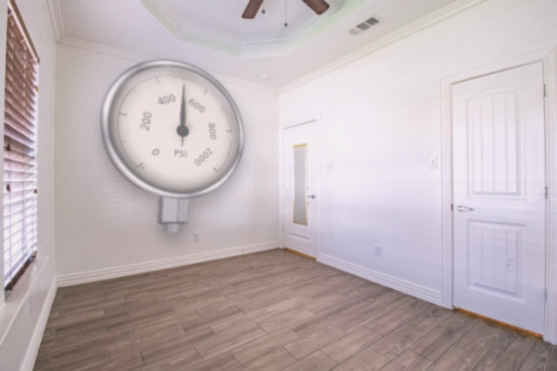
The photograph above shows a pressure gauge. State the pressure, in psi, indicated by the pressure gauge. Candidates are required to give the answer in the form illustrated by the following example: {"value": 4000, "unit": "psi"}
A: {"value": 500, "unit": "psi"}
